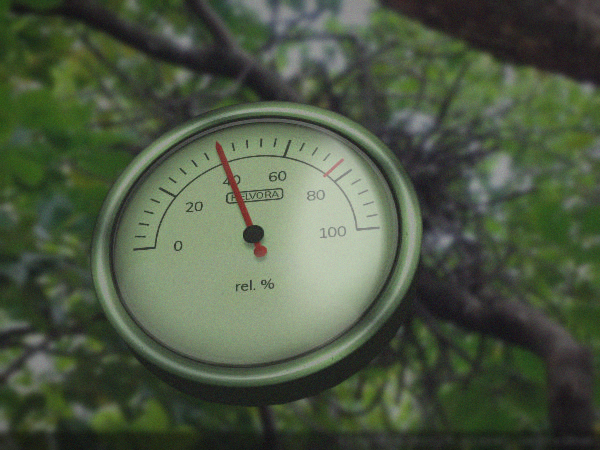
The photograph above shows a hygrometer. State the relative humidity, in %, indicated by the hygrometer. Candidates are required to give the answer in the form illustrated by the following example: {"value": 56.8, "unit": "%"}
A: {"value": 40, "unit": "%"}
